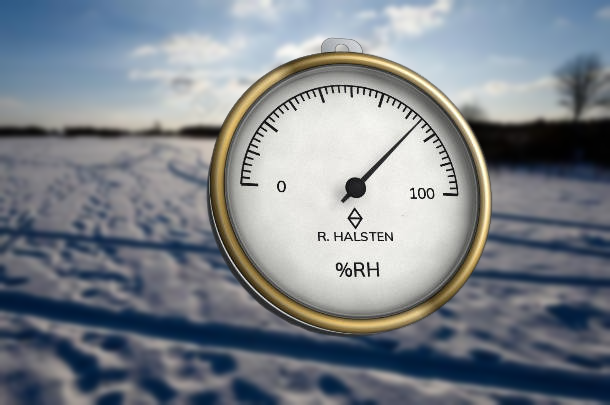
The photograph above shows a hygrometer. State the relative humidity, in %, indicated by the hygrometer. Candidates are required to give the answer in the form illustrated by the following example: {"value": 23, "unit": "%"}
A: {"value": 74, "unit": "%"}
